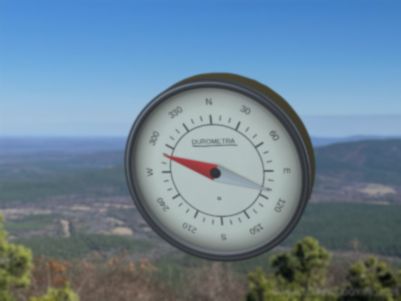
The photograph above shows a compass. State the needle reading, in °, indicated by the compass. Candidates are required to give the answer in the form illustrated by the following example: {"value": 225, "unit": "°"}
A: {"value": 290, "unit": "°"}
